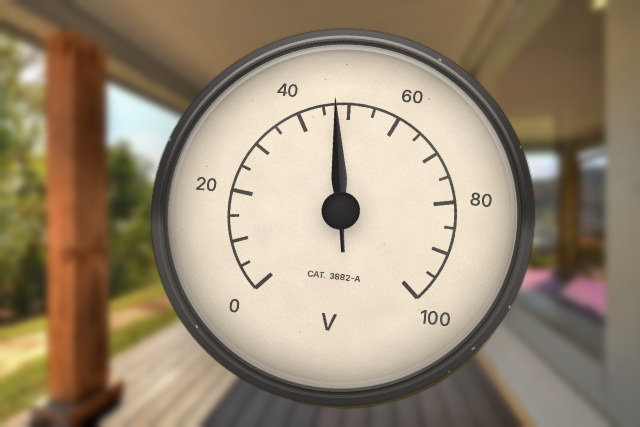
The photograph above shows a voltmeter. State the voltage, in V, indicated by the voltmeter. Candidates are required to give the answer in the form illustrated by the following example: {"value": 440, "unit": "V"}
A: {"value": 47.5, "unit": "V"}
